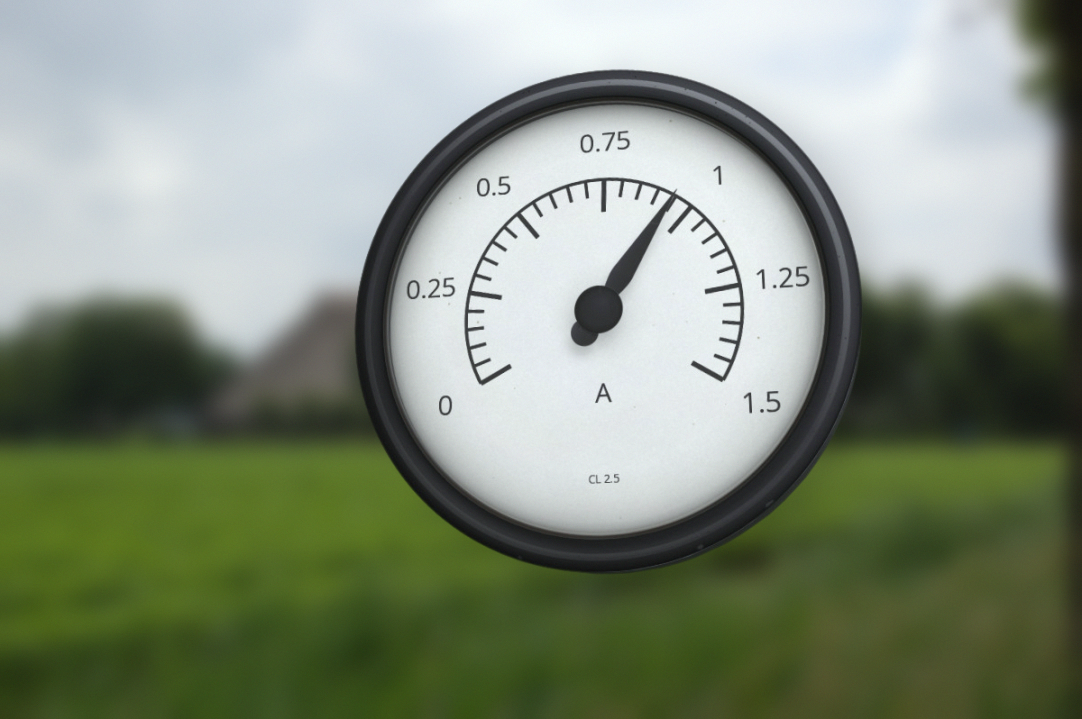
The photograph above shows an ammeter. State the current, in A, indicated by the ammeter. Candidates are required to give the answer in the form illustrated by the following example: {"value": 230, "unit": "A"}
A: {"value": 0.95, "unit": "A"}
